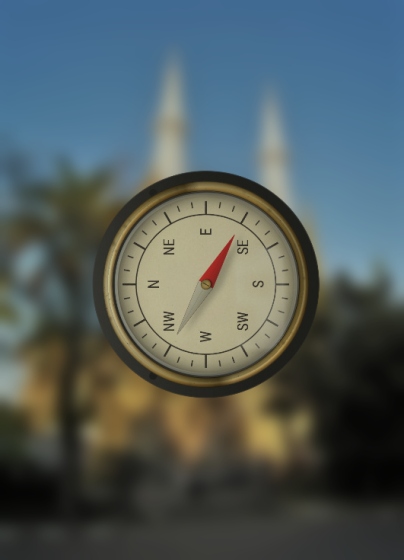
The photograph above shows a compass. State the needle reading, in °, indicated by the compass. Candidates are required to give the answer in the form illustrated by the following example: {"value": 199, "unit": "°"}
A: {"value": 120, "unit": "°"}
